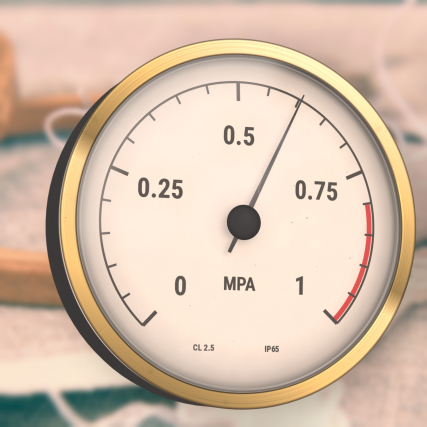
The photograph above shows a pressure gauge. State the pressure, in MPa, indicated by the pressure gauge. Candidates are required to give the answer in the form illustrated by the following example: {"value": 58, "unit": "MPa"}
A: {"value": 0.6, "unit": "MPa"}
